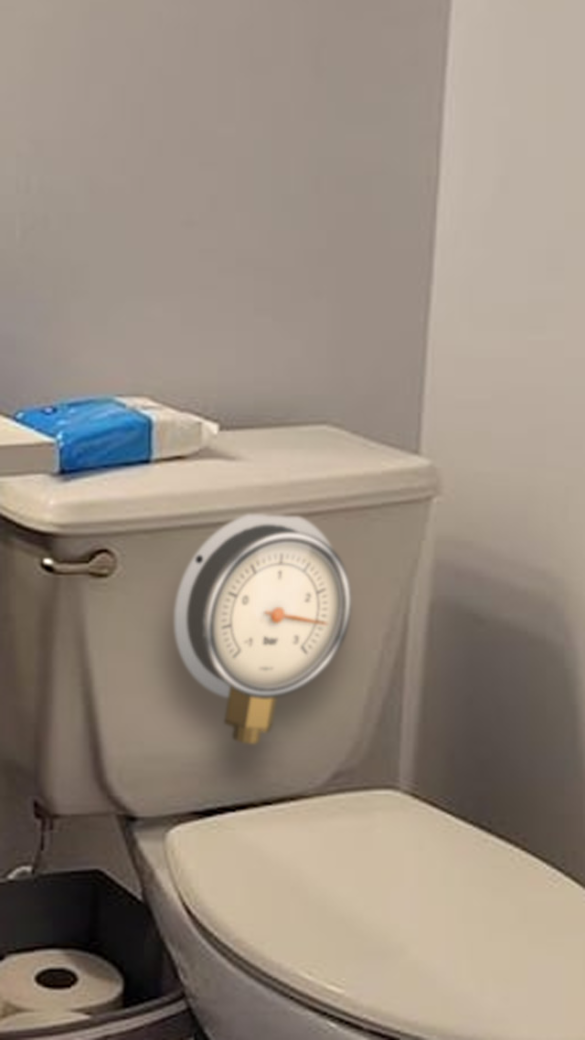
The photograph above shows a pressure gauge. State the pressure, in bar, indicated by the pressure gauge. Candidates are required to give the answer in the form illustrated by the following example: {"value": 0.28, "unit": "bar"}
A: {"value": 2.5, "unit": "bar"}
